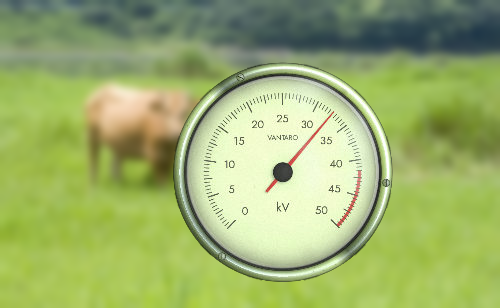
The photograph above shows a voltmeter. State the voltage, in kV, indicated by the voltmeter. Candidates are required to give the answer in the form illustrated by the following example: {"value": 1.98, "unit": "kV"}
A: {"value": 32.5, "unit": "kV"}
